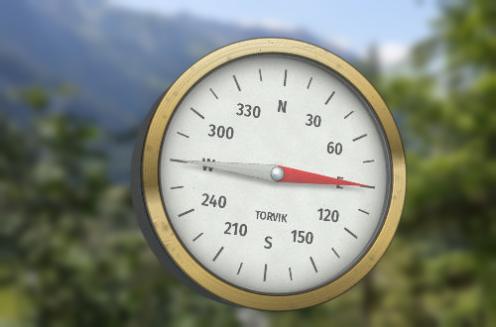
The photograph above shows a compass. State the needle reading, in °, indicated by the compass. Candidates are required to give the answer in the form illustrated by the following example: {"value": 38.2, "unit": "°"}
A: {"value": 90, "unit": "°"}
